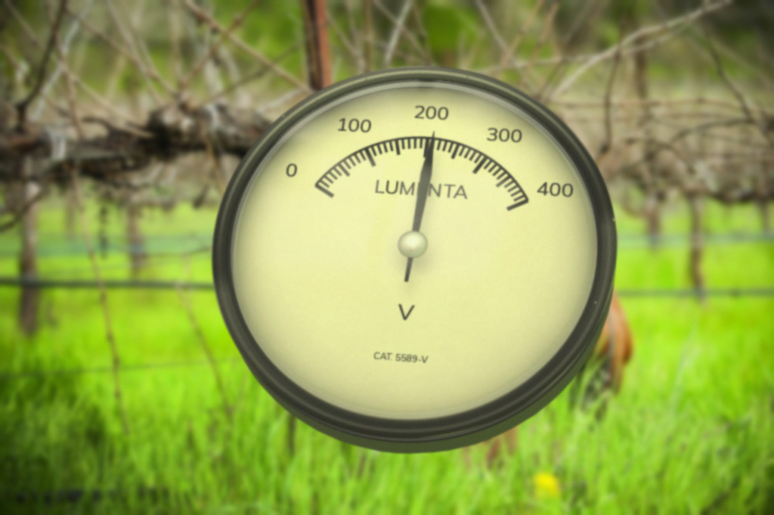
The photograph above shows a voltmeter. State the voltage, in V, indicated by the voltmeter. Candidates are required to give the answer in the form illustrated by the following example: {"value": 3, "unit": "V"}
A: {"value": 210, "unit": "V"}
